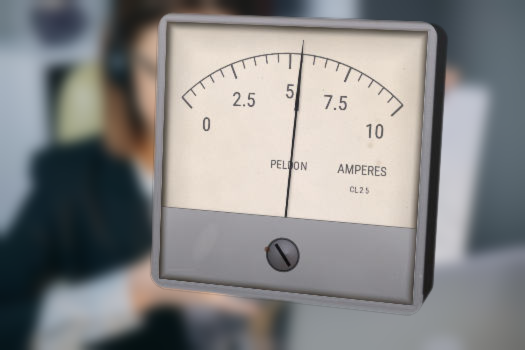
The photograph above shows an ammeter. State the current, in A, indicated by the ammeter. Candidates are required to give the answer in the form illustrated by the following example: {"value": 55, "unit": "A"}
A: {"value": 5.5, "unit": "A"}
